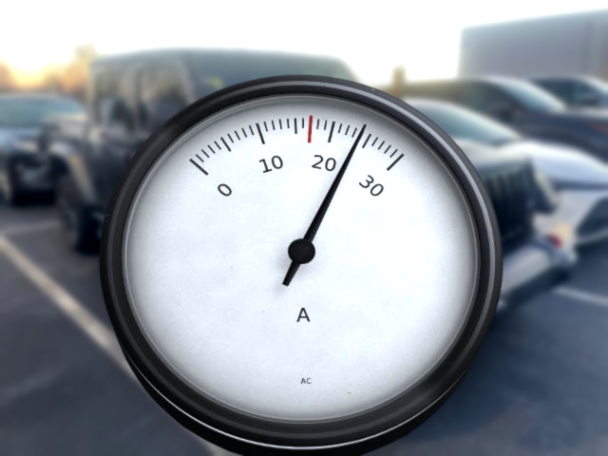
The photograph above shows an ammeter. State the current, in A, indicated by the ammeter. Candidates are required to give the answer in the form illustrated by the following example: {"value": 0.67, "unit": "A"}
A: {"value": 24, "unit": "A"}
